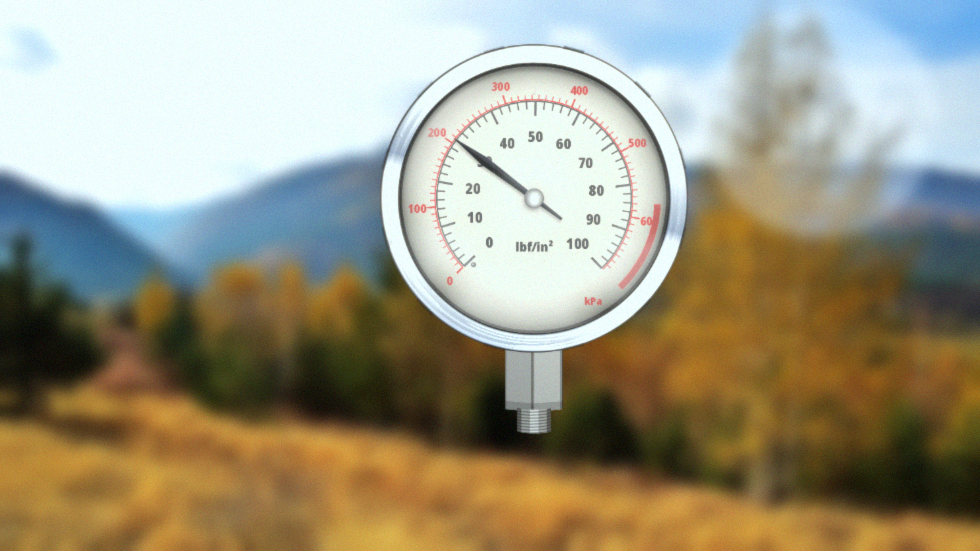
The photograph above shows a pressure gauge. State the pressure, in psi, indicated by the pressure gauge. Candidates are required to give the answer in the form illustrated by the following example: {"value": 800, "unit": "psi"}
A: {"value": 30, "unit": "psi"}
